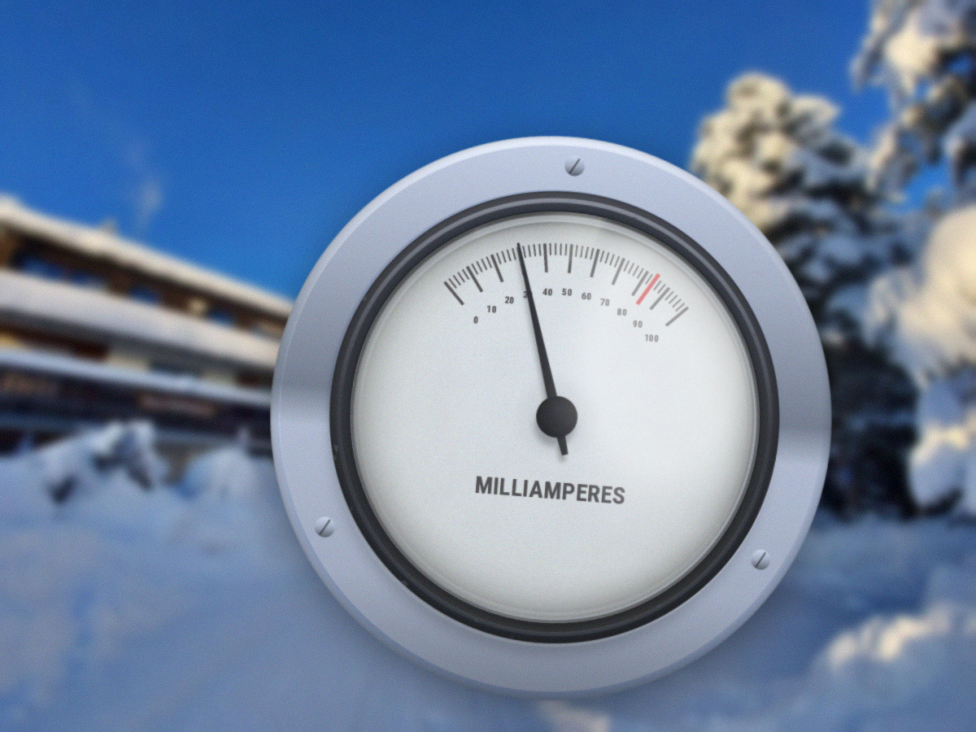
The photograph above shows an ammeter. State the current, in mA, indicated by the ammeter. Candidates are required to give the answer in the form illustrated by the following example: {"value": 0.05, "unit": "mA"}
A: {"value": 30, "unit": "mA"}
